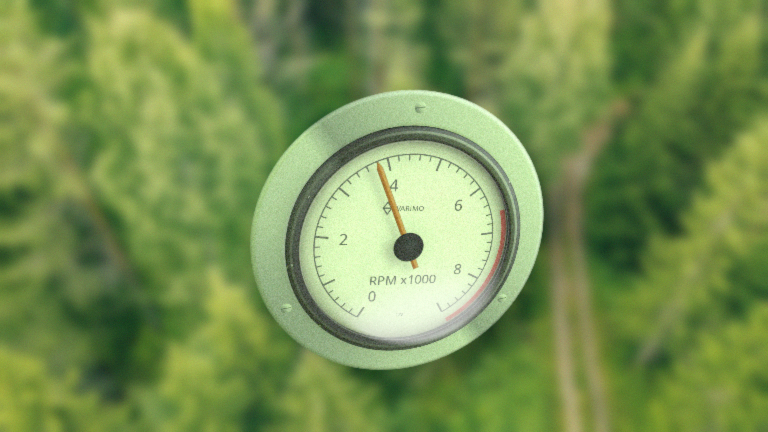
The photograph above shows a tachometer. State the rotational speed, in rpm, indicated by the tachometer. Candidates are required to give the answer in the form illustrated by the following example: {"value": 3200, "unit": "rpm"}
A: {"value": 3800, "unit": "rpm"}
